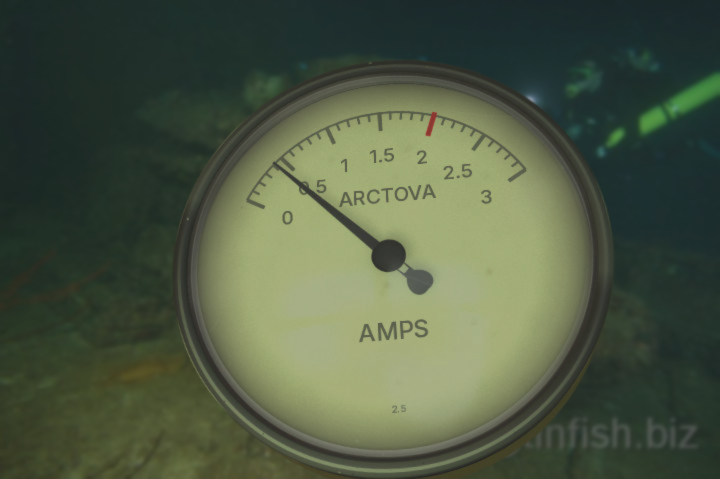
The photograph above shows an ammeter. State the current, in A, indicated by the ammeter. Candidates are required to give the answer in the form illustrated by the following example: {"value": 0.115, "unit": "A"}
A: {"value": 0.4, "unit": "A"}
